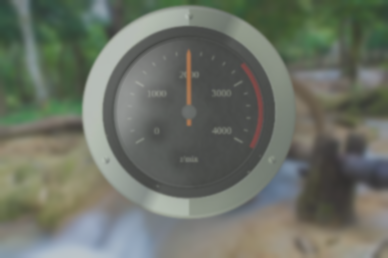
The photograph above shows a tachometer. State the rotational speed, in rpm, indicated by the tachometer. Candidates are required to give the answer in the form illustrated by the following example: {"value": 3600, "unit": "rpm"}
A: {"value": 2000, "unit": "rpm"}
